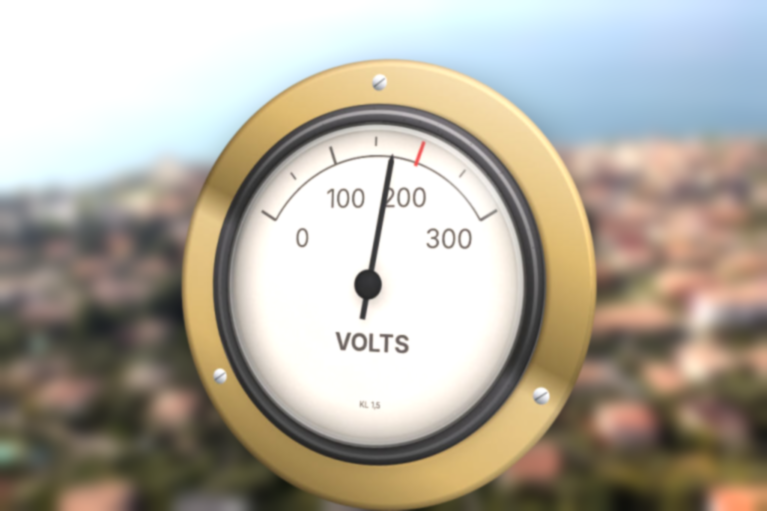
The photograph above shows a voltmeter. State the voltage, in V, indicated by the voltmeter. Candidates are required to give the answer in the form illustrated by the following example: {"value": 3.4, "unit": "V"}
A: {"value": 175, "unit": "V"}
